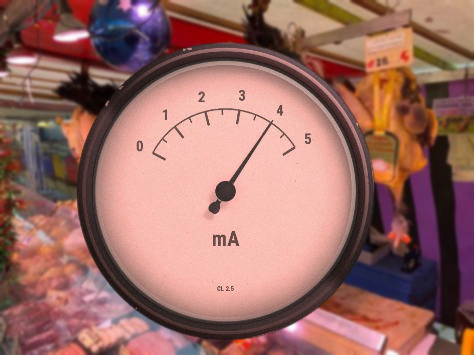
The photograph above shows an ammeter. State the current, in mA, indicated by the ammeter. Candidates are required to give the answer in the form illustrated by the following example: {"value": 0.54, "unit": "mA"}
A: {"value": 4, "unit": "mA"}
